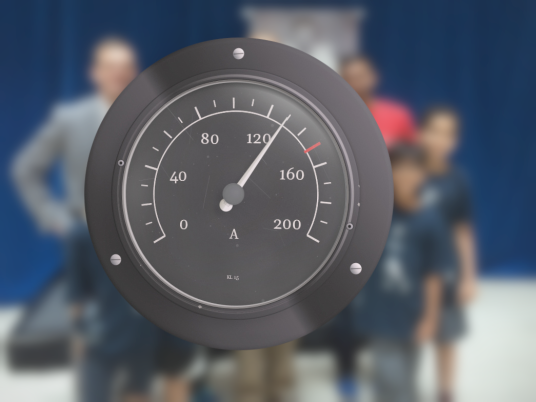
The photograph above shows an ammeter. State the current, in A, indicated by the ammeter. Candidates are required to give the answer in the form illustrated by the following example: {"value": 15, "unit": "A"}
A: {"value": 130, "unit": "A"}
